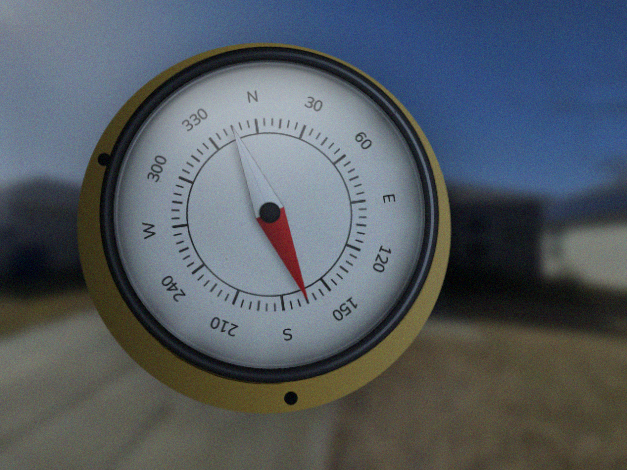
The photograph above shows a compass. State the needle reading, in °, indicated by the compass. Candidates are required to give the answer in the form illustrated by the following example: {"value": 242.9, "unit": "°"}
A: {"value": 165, "unit": "°"}
